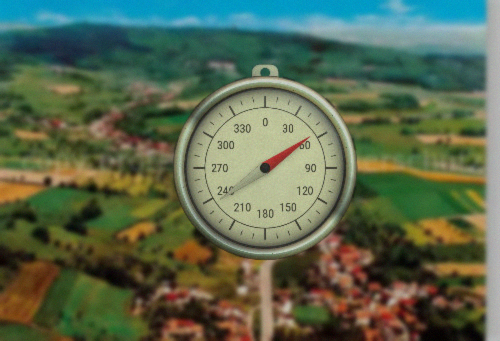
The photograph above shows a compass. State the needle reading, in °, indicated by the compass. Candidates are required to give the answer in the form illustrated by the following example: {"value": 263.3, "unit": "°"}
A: {"value": 55, "unit": "°"}
